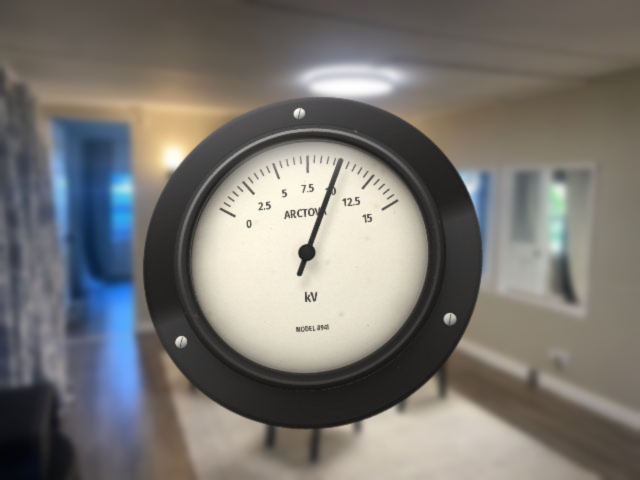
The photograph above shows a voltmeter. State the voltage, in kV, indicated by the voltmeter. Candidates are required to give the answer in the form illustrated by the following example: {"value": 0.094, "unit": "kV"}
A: {"value": 10, "unit": "kV"}
